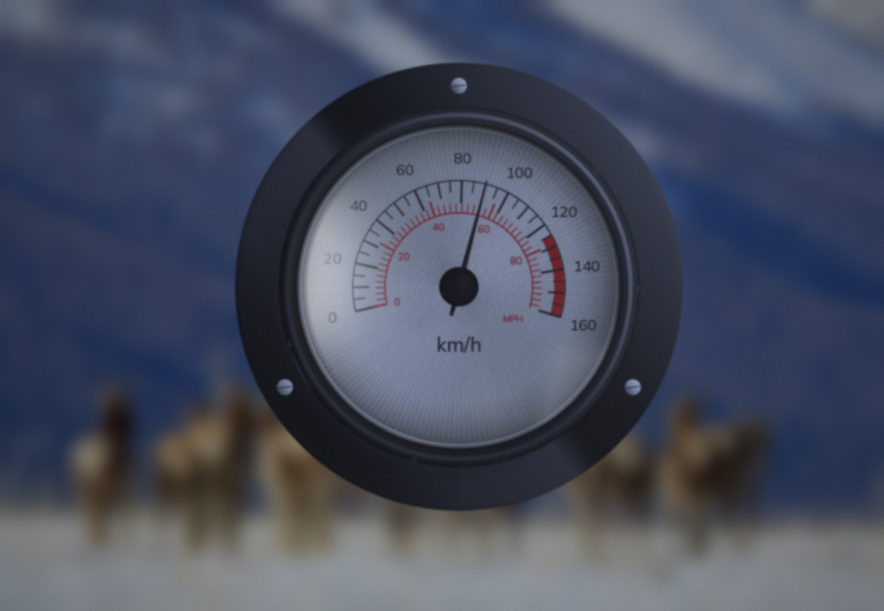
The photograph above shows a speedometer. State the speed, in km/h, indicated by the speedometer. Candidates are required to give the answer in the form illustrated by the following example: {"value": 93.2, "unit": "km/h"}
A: {"value": 90, "unit": "km/h"}
